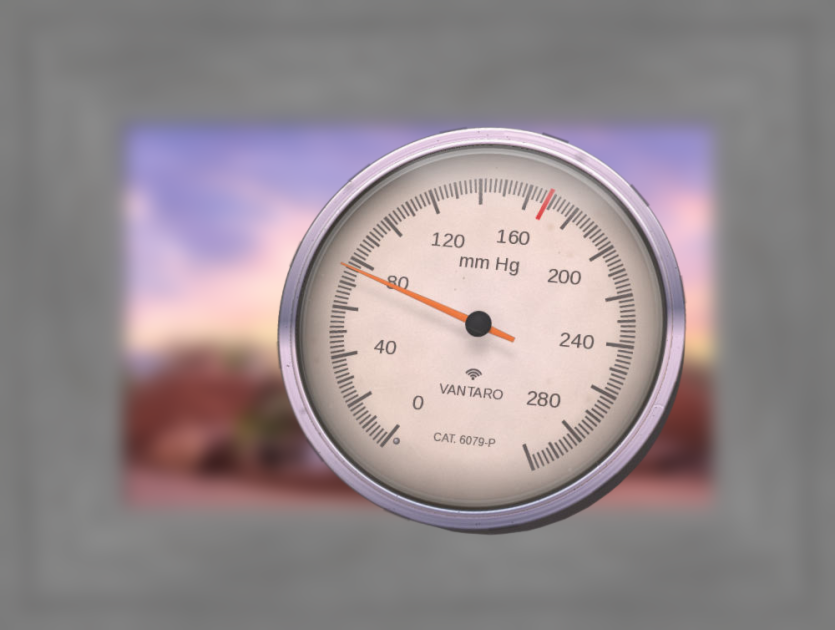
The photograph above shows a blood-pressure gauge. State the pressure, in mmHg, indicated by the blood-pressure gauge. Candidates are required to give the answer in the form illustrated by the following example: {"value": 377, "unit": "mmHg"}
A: {"value": 76, "unit": "mmHg"}
